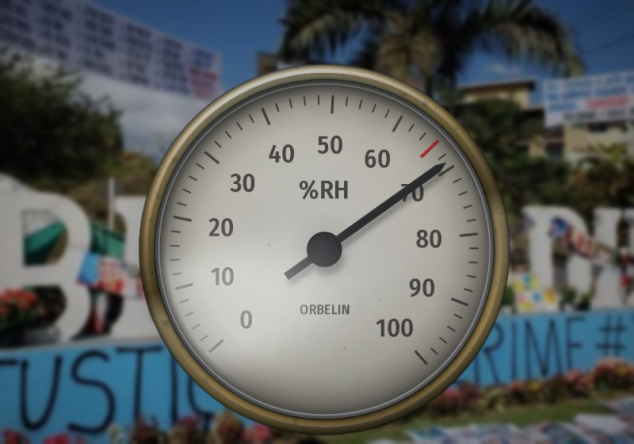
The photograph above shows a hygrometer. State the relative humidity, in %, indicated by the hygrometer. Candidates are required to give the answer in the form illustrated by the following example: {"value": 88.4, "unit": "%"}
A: {"value": 69, "unit": "%"}
